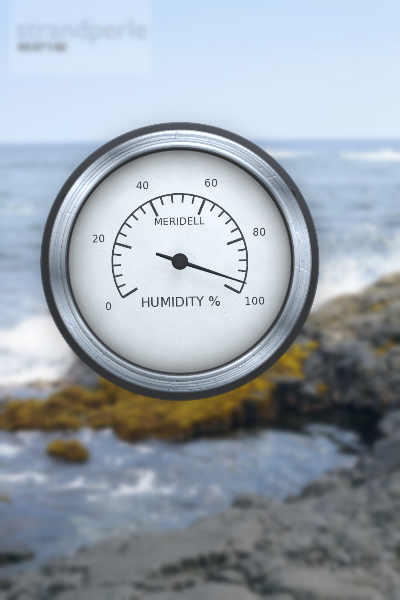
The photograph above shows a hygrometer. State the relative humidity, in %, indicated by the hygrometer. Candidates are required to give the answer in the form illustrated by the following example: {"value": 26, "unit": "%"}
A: {"value": 96, "unit": "%"}
